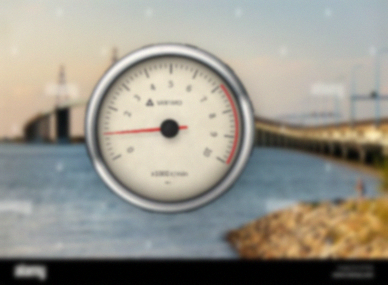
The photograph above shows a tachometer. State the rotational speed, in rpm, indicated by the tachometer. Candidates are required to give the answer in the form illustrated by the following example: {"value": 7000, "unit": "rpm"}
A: {"value": 1000, "unit": "rpm"}
